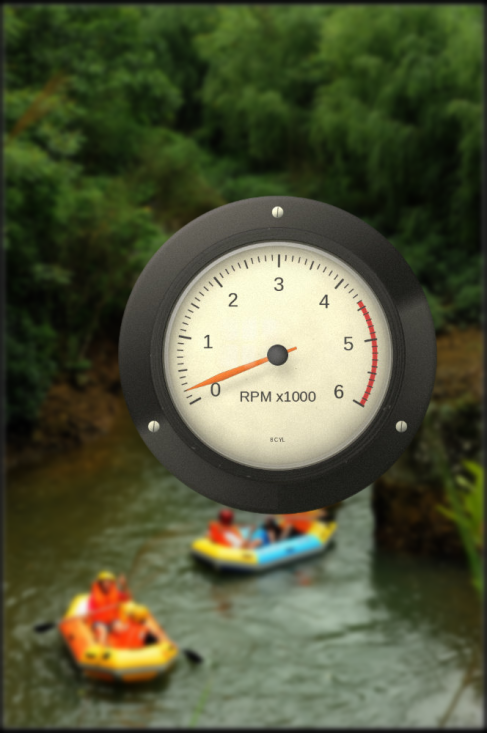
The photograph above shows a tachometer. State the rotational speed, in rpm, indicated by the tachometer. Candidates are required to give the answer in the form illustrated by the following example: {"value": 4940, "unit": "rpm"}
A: {"value": 200, "unit": "rpm"}
